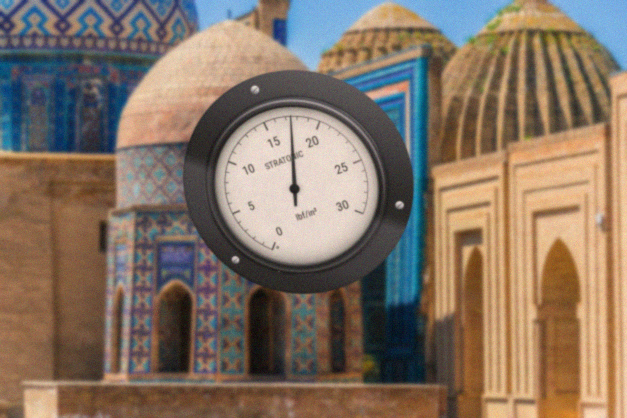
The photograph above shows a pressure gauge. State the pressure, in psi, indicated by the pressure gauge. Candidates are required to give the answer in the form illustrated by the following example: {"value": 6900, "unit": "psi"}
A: {"value": 17.5, "unit": "psi"}
